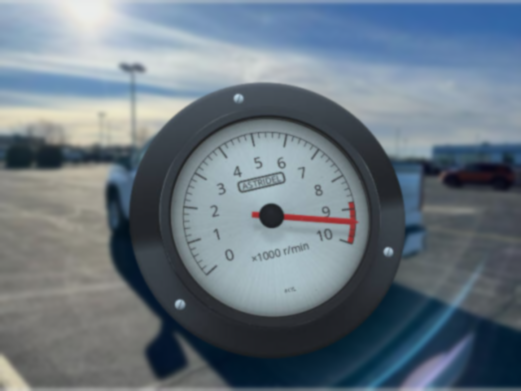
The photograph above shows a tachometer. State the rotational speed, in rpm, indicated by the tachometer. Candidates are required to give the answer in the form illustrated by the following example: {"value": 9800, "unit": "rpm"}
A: {"value": 9400, "unit": "rpm"}
